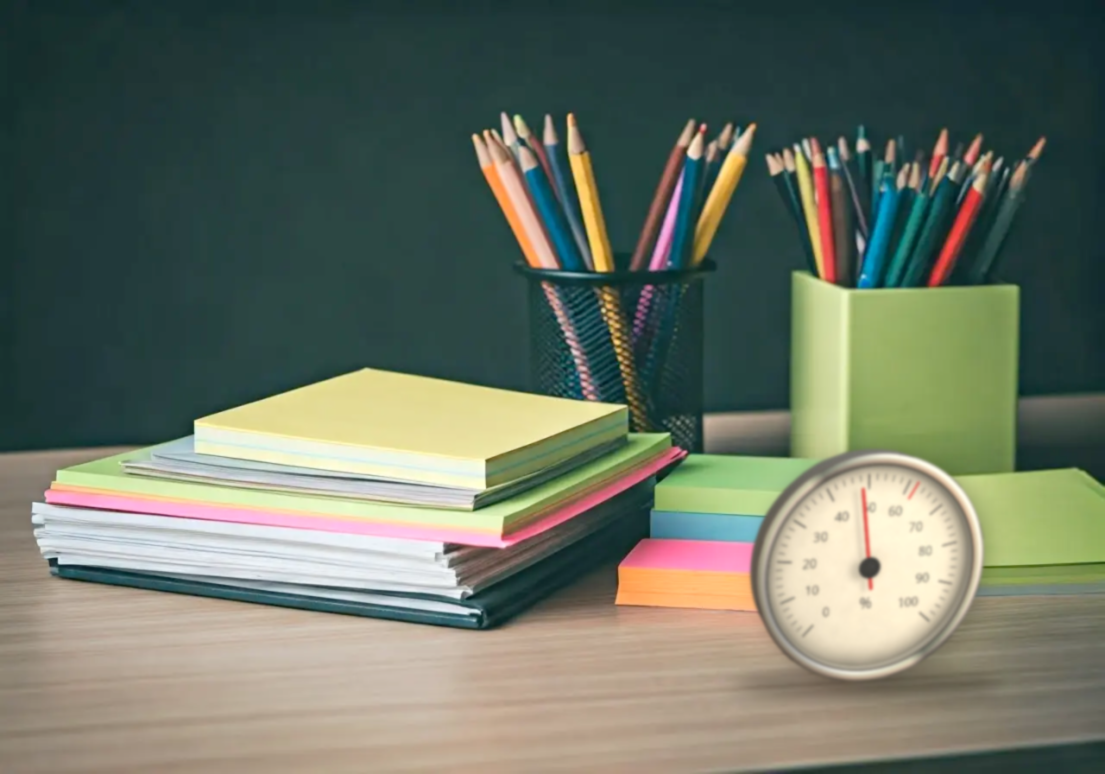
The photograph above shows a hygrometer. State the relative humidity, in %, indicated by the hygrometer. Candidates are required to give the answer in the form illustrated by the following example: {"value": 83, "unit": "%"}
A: {"value": 48, "unit": "%"}
